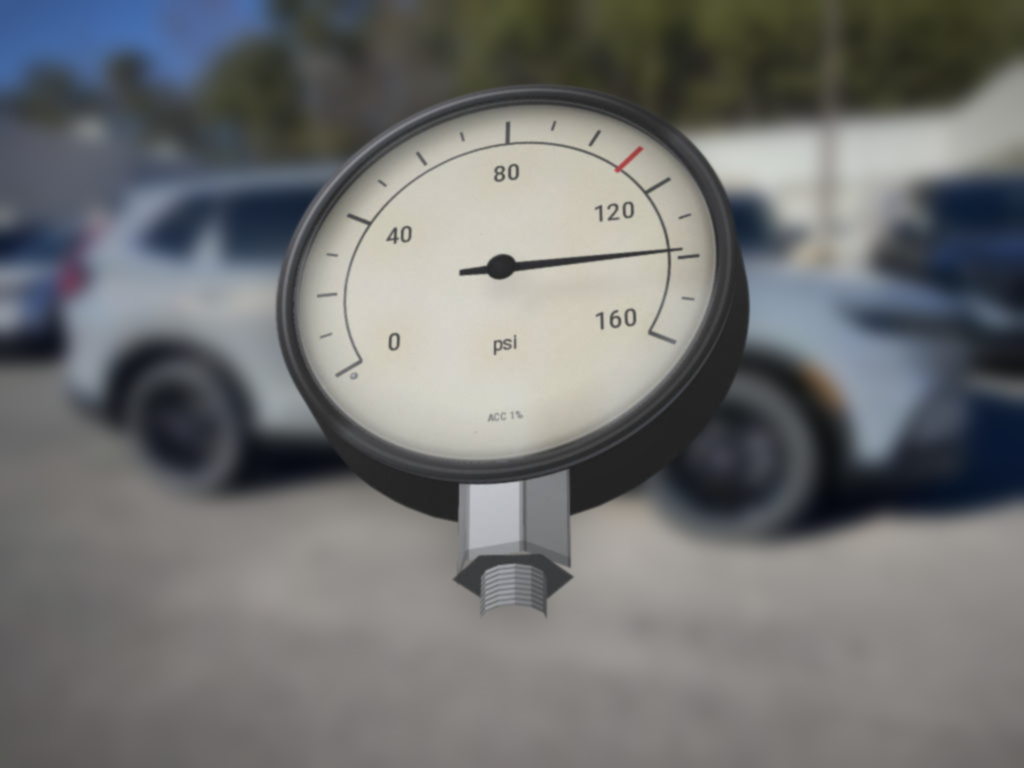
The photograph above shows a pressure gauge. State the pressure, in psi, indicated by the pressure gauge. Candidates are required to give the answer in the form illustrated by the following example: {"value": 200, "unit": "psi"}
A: {"value": 140, "unit": "psi"}
